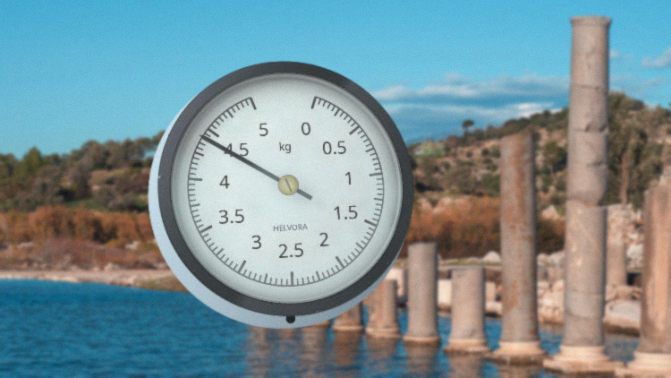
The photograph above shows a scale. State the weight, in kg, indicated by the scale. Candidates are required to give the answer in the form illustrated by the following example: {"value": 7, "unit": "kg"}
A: {"value": 4.4, "unit": "kg"}
